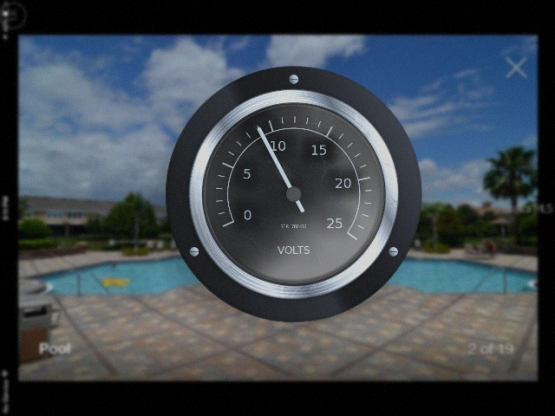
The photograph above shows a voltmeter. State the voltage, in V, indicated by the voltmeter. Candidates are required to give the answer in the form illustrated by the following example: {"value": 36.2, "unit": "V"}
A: {"value": 9, "unit": "V"}
